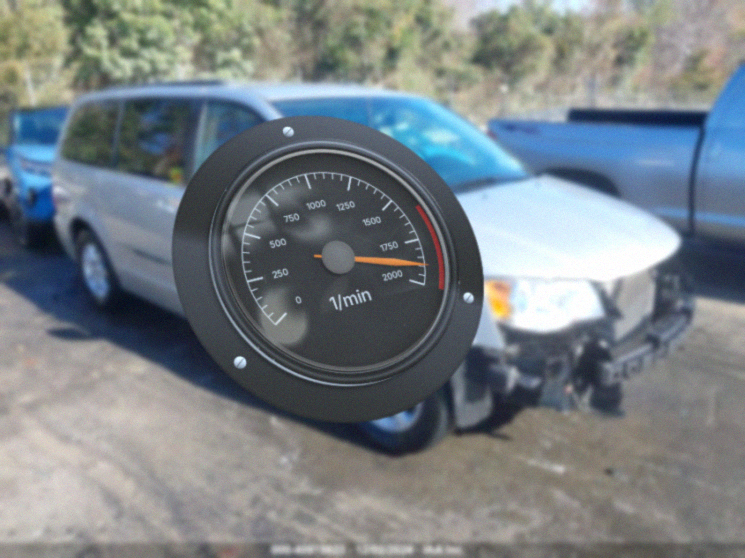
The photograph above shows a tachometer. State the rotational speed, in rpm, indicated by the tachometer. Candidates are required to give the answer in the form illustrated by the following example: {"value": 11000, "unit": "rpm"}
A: {"value": 1900, "unit": "rpm"}
